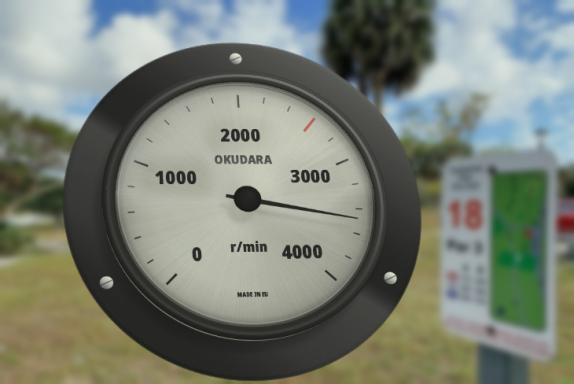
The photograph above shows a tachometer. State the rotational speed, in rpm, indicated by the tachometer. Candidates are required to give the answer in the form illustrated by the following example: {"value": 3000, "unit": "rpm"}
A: {"value": 3500, "unit": "rpm"}
